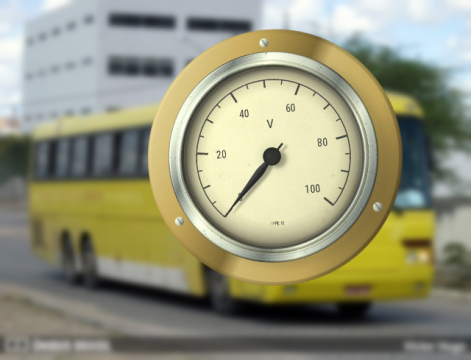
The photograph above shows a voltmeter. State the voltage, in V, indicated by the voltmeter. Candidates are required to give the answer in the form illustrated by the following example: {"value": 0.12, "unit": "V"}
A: {"value": 0, "unit": "V"}
